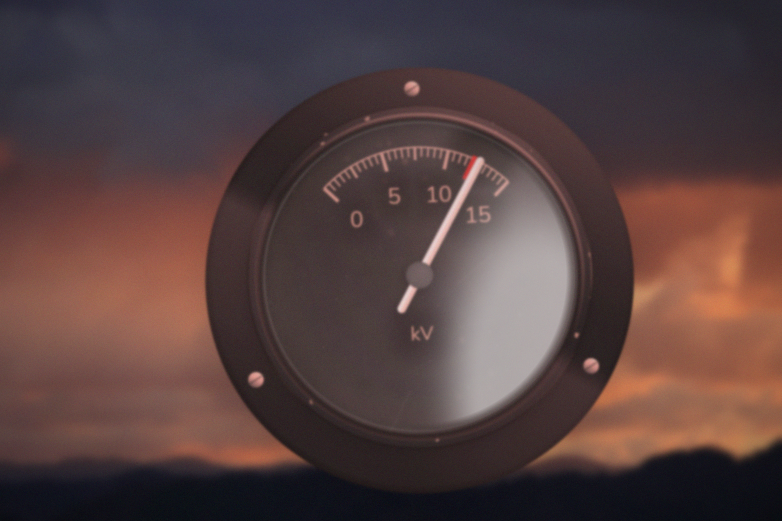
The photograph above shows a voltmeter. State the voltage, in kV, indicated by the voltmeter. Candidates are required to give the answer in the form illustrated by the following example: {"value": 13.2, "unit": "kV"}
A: {"value": 12.5, "unit": "kV"}
